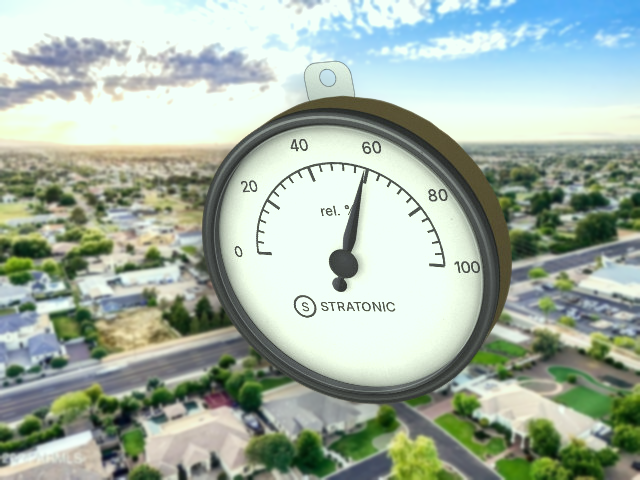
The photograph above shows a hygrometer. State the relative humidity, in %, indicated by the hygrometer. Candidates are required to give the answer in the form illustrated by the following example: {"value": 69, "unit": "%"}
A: {"value": 60, "unit": "%"}
